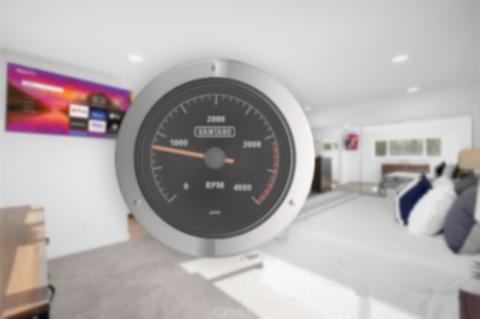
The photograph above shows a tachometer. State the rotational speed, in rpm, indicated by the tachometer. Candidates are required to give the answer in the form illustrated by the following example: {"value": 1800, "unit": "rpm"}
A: {"value": 800, "unit": "rpm"}
